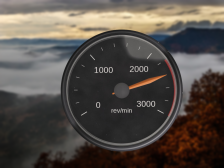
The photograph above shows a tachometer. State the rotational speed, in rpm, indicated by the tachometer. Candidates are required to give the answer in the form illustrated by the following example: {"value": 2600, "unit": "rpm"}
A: {"value": 2400, "unit": "rpm"}
